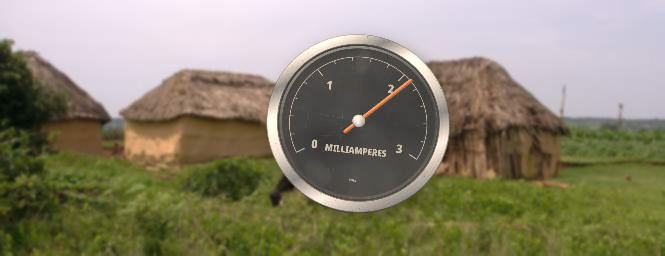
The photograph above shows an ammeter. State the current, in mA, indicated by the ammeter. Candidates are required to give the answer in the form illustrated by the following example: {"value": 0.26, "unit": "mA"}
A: {"value": 2.1, "unit": "mA"}
